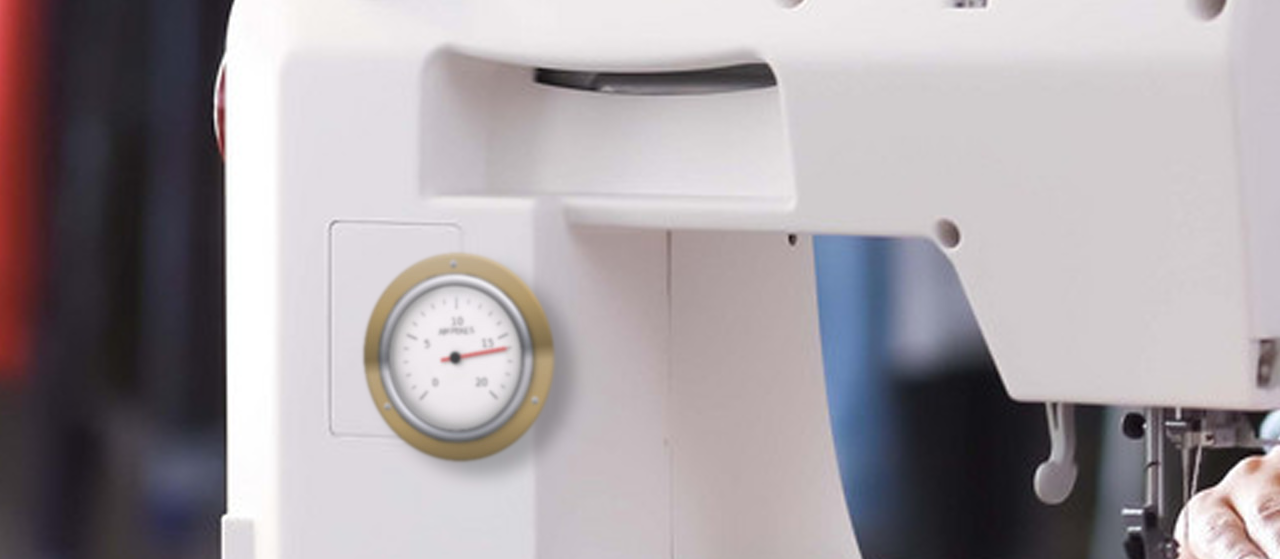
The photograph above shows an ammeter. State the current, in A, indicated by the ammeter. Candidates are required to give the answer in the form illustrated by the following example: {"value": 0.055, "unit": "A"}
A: {"value": 16, "unit": "A"}
